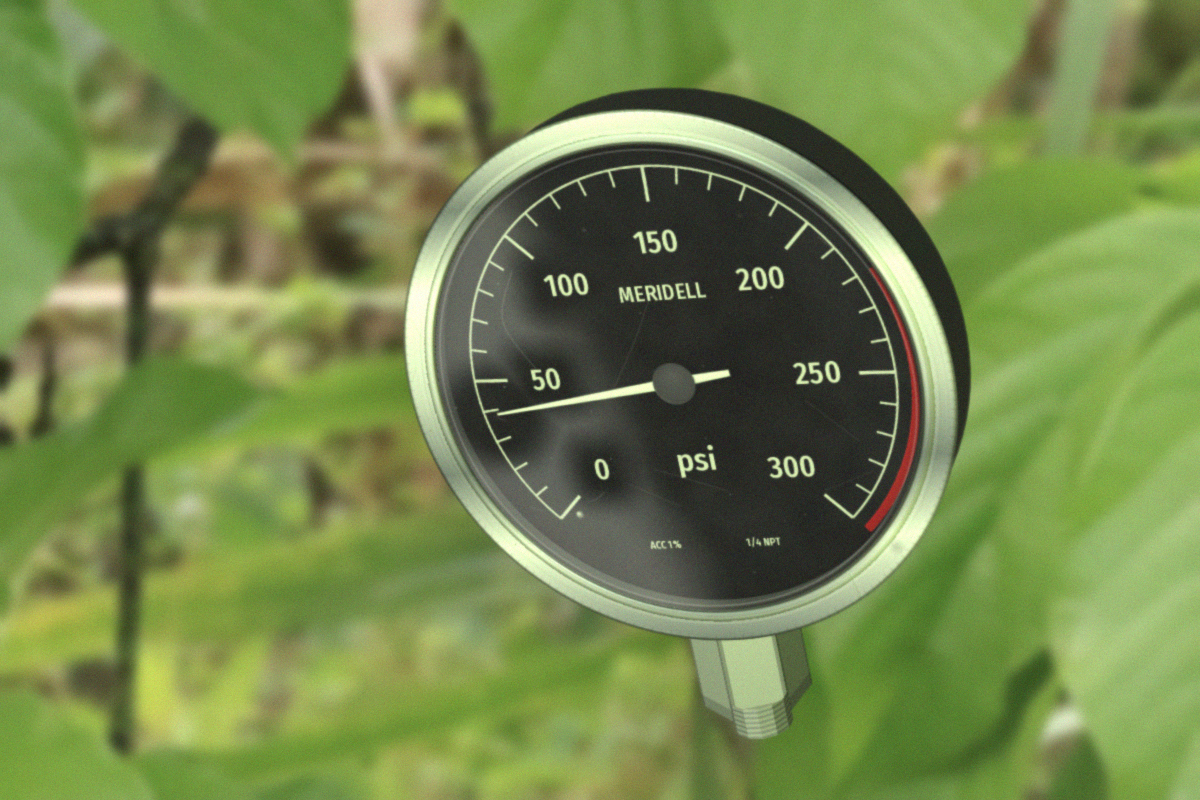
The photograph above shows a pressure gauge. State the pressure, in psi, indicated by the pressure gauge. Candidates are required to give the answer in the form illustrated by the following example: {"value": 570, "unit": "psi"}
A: {"value": 40, "unit": "psi"}
